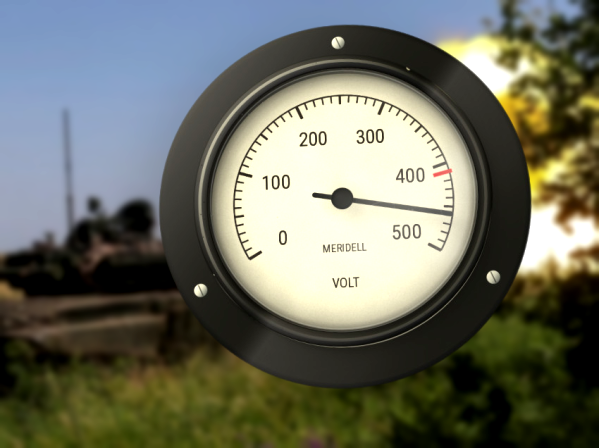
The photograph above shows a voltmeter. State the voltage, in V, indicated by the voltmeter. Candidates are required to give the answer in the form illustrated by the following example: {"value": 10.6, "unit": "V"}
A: {"value": 460, "unit": "V"}
